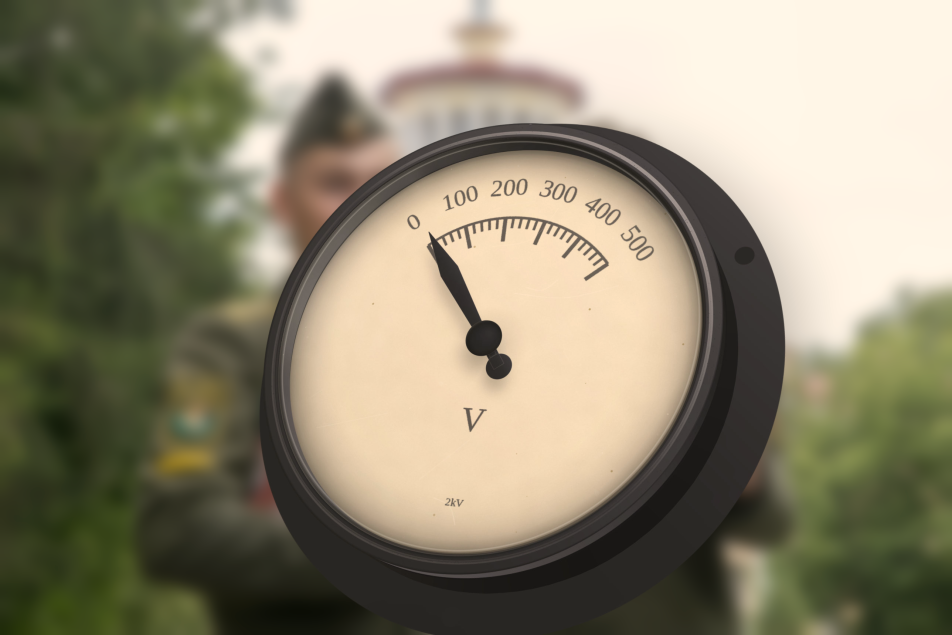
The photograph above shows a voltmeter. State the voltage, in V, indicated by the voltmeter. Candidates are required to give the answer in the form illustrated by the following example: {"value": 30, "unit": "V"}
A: {"value": 20, "unit": "V"}
